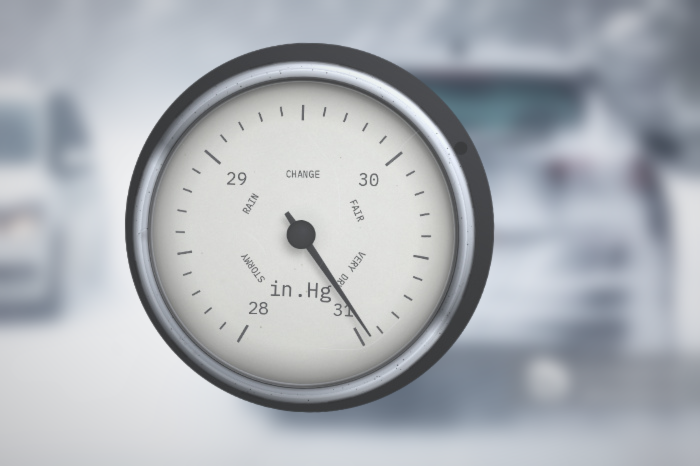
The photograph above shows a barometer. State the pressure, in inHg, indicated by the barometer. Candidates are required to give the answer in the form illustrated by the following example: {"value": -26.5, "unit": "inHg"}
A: {"value": 30.95, "unit": "inHg"}
